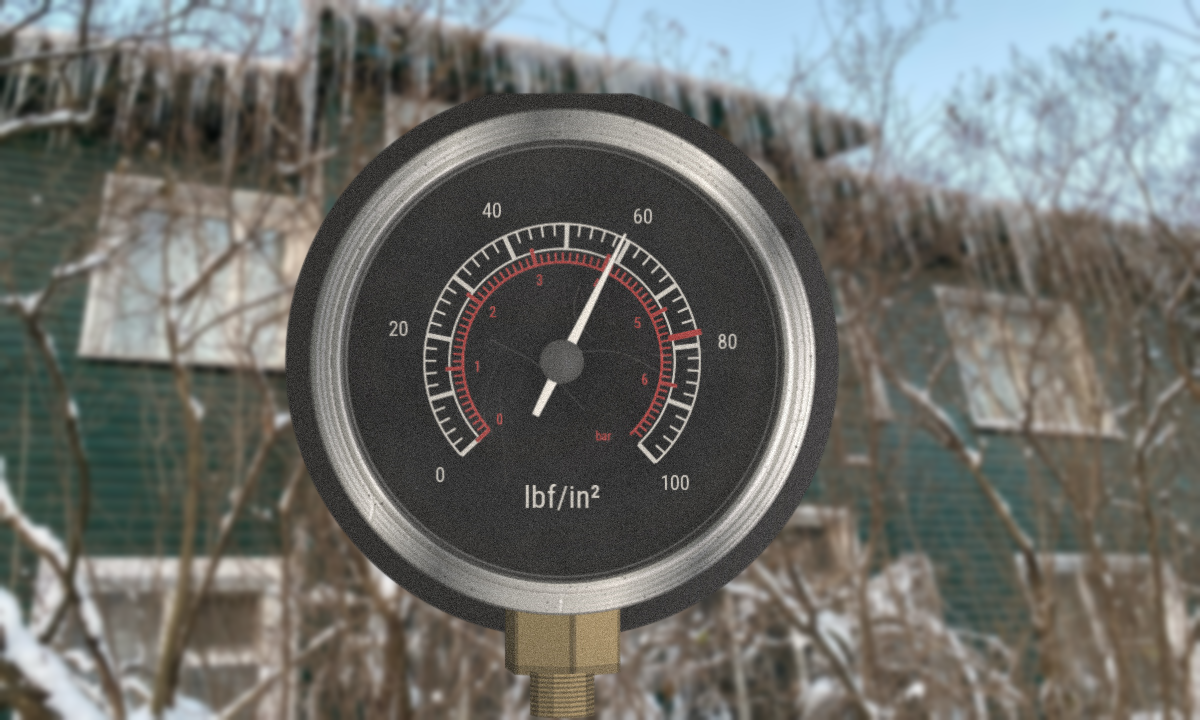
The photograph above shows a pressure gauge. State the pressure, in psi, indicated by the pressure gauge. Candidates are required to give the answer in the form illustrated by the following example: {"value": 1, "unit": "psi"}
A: {"value": 59, "unit": "psi"}
